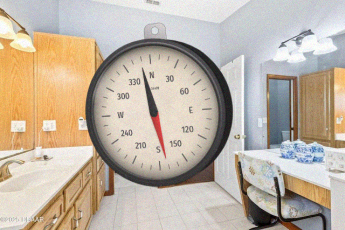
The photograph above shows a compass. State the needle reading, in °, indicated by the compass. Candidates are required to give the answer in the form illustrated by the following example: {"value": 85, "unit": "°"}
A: {"value": 170, "unit": "°"}
